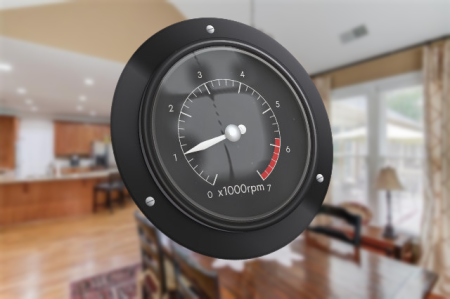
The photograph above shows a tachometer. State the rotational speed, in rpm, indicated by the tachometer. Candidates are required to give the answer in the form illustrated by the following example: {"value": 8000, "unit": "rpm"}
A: {"value": 1000, "unit": "rpm"}
